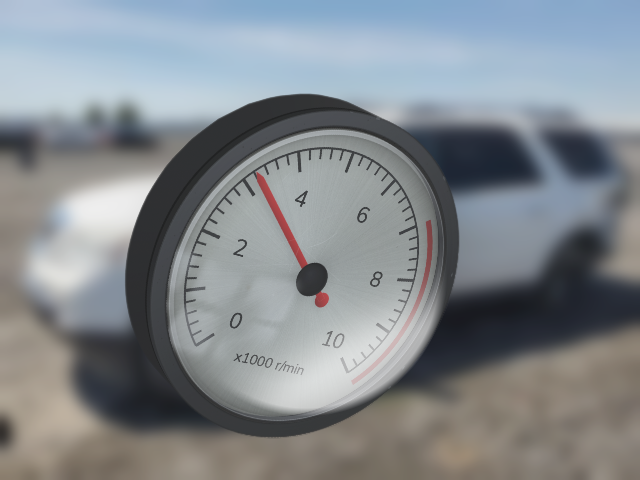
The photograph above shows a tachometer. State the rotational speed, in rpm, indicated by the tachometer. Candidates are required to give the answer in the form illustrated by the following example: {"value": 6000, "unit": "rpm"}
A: {"value": 3200, "unit": "rpm"}
